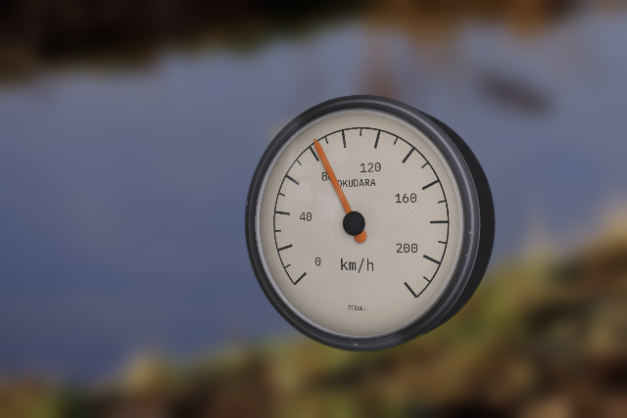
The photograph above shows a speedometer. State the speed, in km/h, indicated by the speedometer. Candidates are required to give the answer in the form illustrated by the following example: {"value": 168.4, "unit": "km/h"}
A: {"value": 85, "unit": "km/h"}
